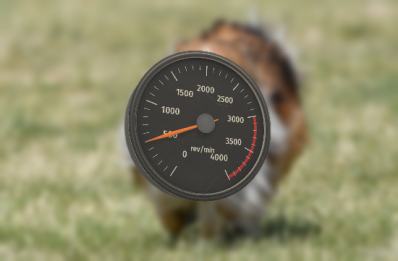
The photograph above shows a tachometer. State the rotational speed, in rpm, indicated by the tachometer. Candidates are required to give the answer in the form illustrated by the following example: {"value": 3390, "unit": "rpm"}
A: {"value": 500, "unit": "rpm"}
